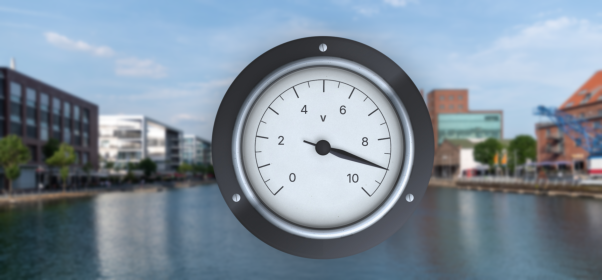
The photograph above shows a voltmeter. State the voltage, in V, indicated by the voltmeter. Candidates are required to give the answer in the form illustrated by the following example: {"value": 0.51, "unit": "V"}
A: {"value": 9, "unit": "V"}
